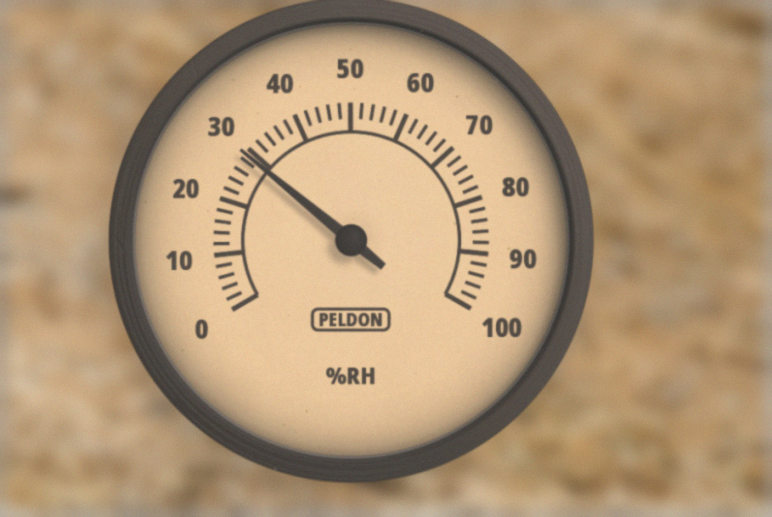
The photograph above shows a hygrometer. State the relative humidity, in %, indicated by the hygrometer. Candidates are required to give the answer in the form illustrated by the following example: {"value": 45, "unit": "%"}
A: {"value": 29, "unit": "%"}
